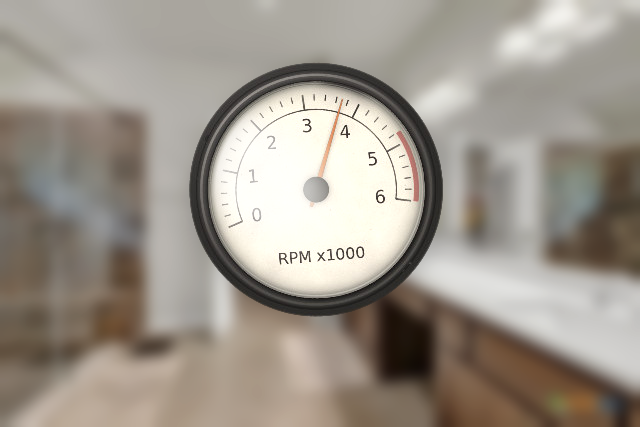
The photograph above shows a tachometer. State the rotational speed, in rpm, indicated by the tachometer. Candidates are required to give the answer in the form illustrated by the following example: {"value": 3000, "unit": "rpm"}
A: {"value": 3700, "unit": "rpm"}
